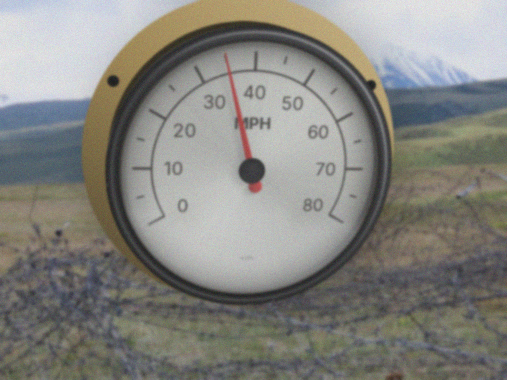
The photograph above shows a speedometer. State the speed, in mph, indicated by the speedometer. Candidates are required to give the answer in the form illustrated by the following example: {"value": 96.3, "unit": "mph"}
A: {"value": 35, "unit": "mph"}
